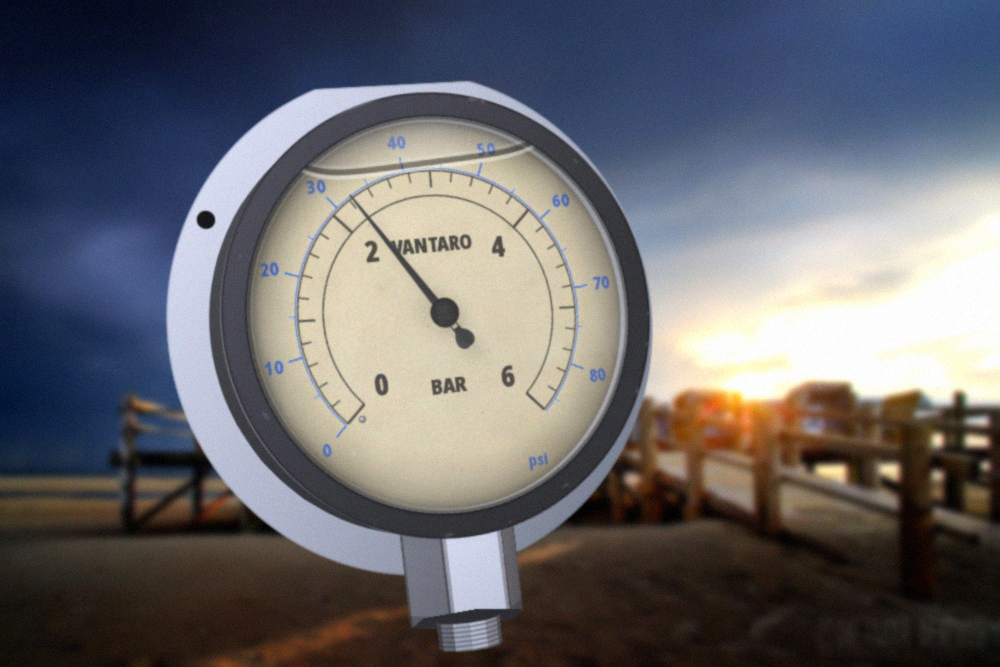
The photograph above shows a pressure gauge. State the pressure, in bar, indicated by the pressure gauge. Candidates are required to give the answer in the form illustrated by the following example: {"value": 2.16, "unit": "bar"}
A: {"value": 2.2, "unit": "bar"}
